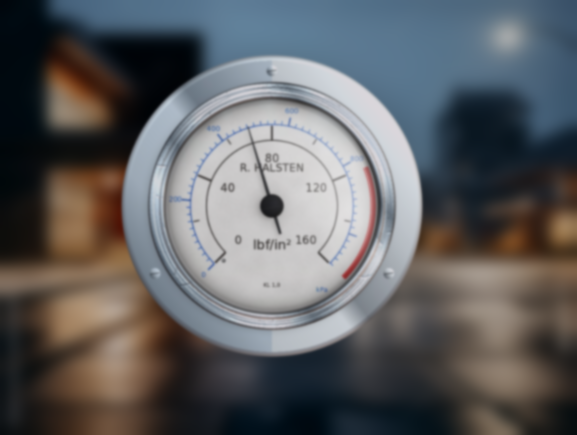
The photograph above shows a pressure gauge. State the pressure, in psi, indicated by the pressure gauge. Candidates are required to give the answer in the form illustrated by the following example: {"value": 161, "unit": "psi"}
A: {"value": 70, "unit": "psi"}
